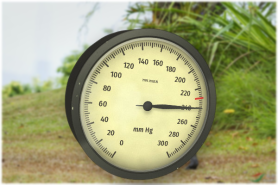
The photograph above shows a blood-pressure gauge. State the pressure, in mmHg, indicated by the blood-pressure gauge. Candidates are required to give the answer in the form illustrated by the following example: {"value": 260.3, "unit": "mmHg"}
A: {"value": 240, "unit": "mmHg"}
